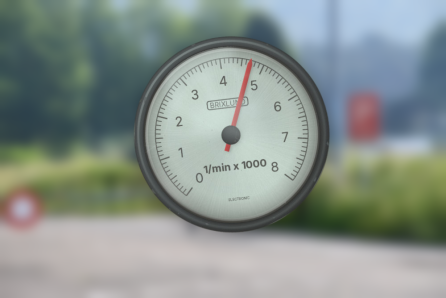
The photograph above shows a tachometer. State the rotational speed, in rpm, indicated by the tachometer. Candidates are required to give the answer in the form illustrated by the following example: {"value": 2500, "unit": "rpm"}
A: {"value": 4700, "unit": "rpm"}
